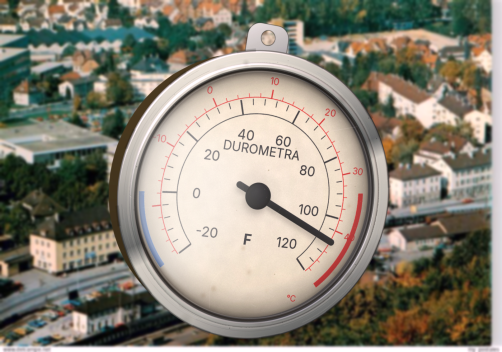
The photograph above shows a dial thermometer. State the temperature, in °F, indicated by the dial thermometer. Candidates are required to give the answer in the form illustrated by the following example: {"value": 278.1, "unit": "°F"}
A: {"value": 108, "unit": "°F"}
